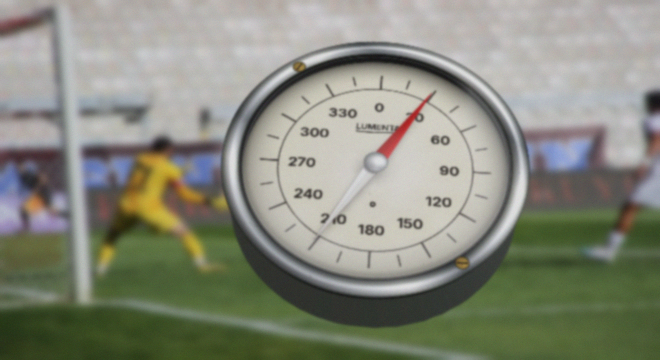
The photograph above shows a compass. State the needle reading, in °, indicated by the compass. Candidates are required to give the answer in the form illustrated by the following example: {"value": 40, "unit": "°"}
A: {"value": 30, "unit": "°"}
